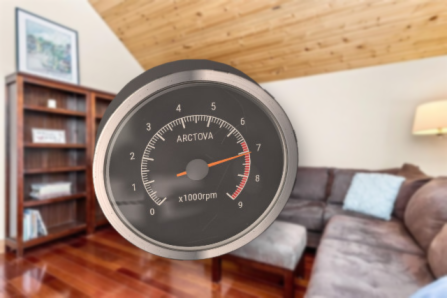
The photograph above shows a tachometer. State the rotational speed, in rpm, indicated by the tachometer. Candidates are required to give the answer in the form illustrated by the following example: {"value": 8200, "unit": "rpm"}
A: {"value": 7000, "unit": "rpm"}
